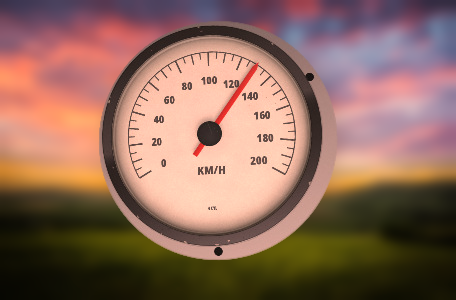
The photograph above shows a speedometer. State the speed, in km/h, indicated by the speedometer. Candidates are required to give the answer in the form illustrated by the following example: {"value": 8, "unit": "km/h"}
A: {"value": 130, "unit": "km/h"}
